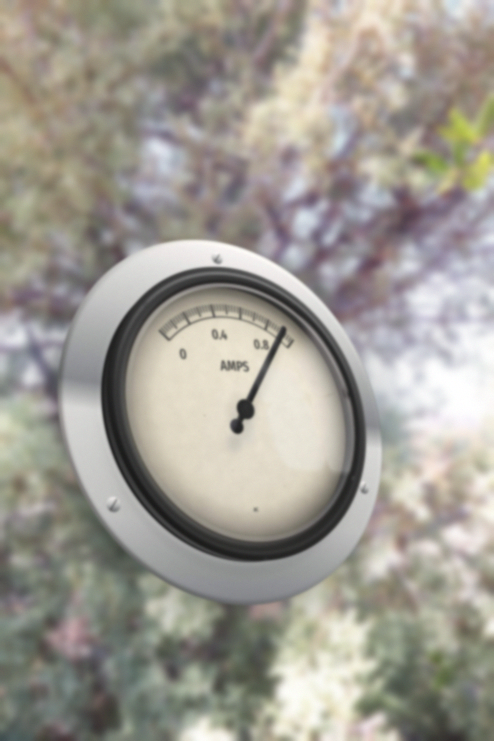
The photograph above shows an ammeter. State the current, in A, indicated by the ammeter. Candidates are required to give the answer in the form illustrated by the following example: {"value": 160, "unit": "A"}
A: {"value": 0.9, "unit": "A"}
